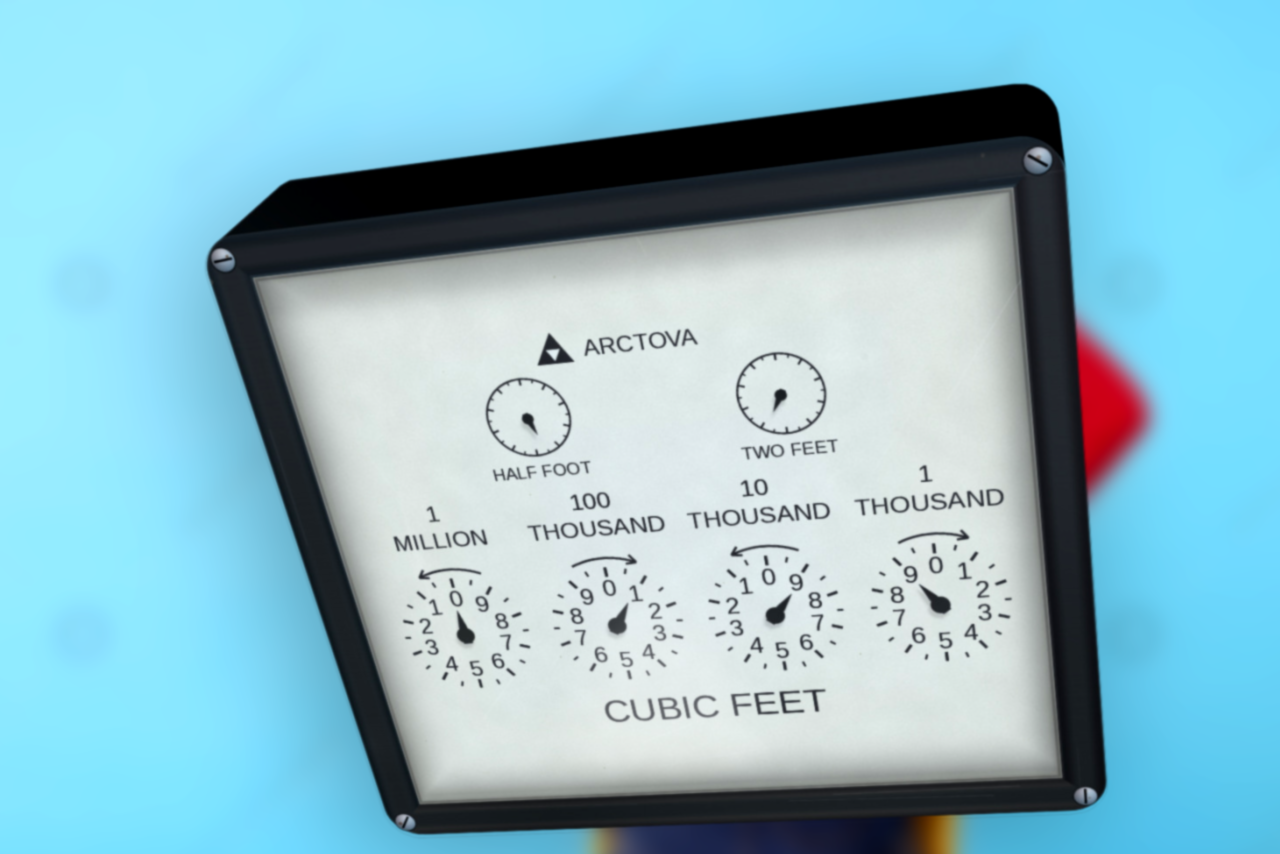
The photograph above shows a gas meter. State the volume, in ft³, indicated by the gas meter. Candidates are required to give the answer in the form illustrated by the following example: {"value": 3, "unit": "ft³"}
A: {"value": 8900, "unit": "ft³"}
